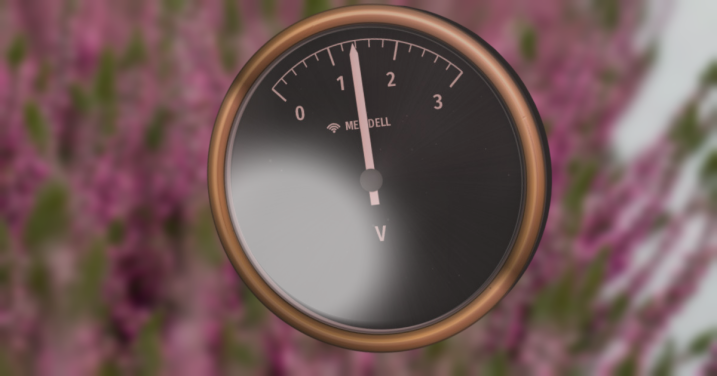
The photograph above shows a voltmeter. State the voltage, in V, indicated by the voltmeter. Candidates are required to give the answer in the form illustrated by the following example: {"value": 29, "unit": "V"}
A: {"value": 1.4, "unit": "V"}
